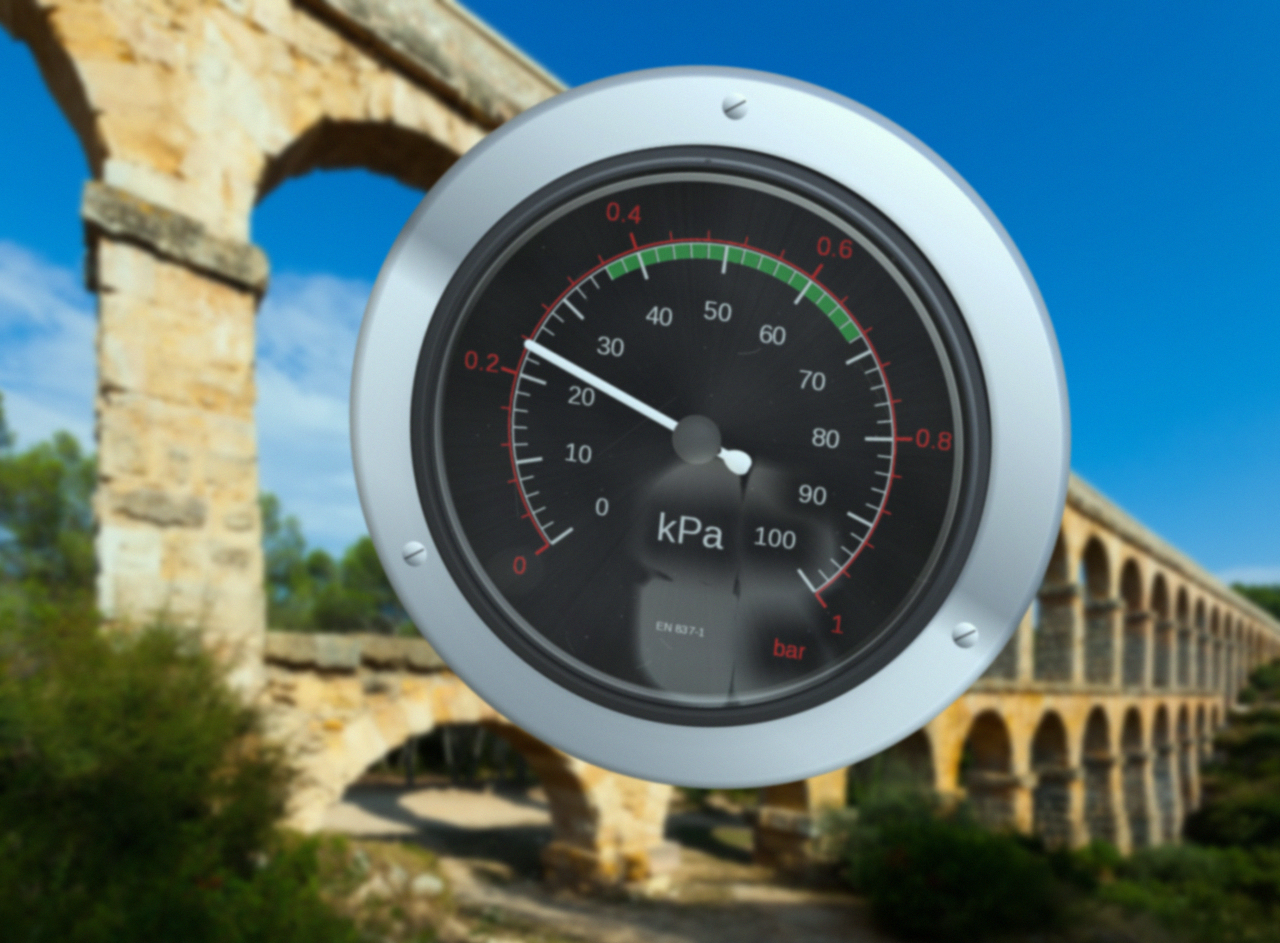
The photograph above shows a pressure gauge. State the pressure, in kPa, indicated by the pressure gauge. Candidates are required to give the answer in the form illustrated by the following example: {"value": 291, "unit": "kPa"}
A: {"value": 24, "unit": "kPa"}
